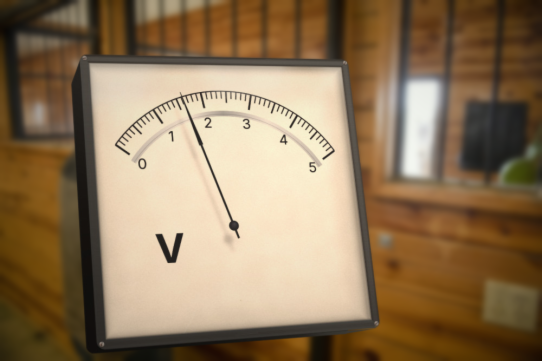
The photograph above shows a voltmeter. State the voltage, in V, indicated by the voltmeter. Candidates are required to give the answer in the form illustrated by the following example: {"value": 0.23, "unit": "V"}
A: {"value": 1.6, "unit": "V"}
